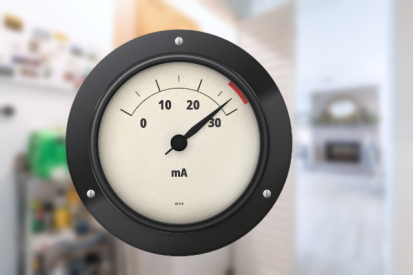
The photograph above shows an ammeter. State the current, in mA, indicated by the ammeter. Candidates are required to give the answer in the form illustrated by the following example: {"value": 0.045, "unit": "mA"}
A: {"value": 27.5, "unit": "mA"}
